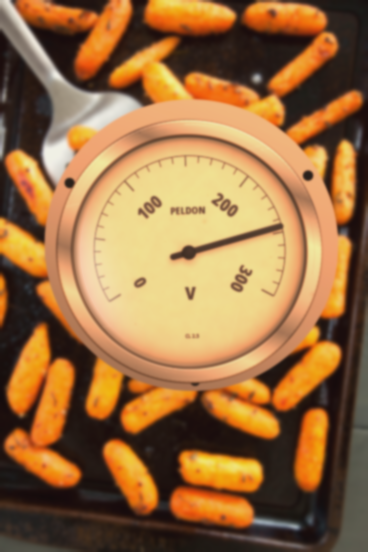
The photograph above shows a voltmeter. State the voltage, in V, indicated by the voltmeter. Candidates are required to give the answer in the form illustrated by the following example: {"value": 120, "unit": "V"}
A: {"value": 245, "unit": "V"}
